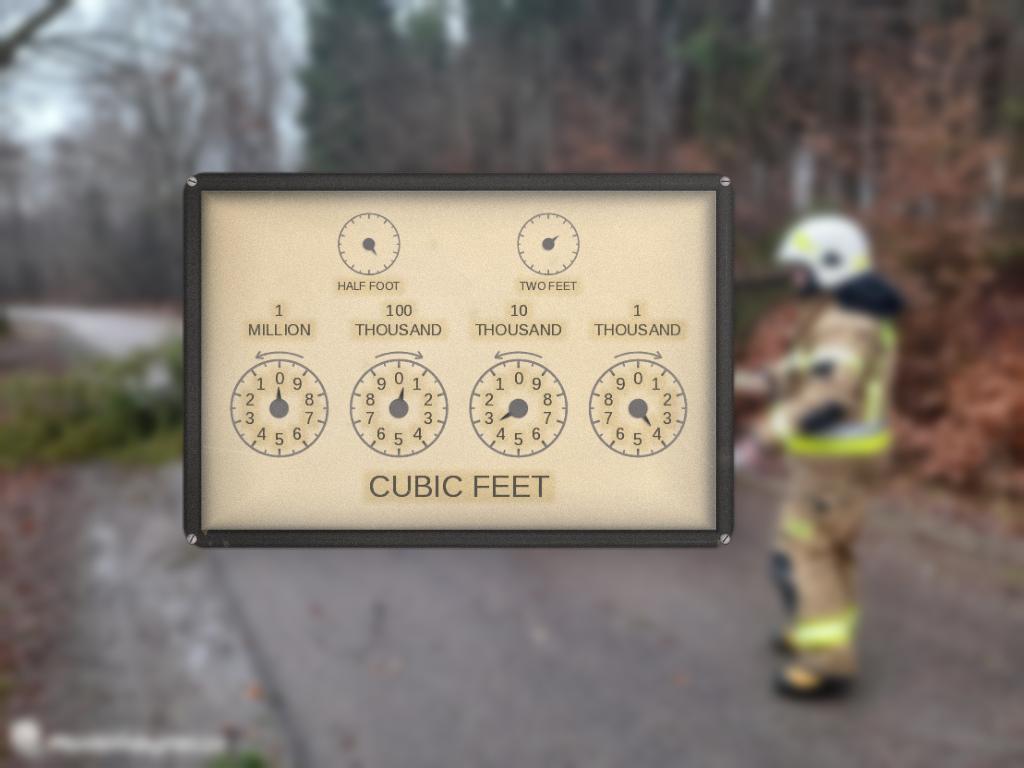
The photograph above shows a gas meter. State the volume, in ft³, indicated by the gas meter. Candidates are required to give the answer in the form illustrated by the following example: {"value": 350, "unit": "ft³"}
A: {"value": 3400, "unit": "ft³"}
